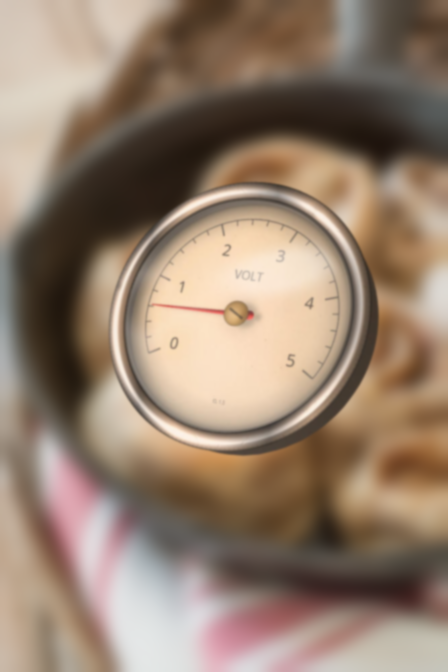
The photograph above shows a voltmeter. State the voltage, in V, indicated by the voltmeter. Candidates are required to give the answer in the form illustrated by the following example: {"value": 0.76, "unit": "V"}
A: {"value": 0.6, "unit": "V"}
